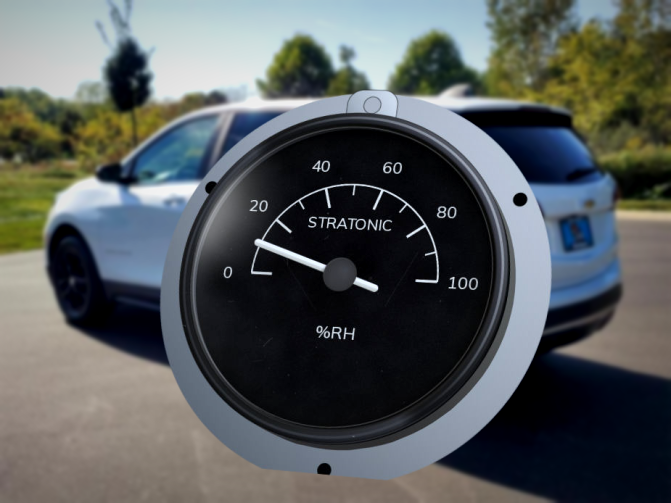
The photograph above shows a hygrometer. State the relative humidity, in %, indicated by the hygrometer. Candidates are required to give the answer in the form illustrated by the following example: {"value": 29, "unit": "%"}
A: {"value": 10, "unit": "%"}
